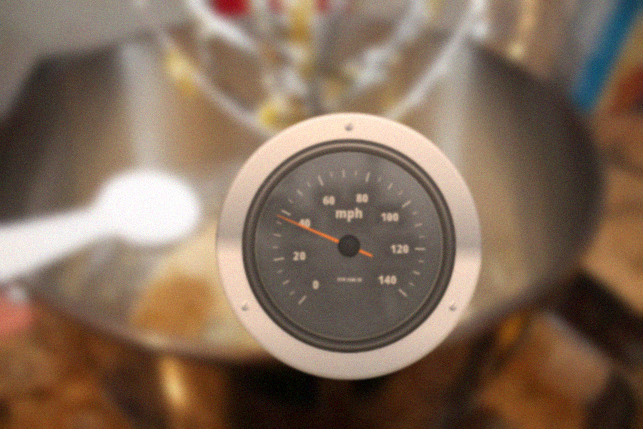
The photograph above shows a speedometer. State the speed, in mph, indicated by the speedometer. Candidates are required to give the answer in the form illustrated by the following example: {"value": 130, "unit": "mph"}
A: {"value": 37.5, "unit": "mph"}
